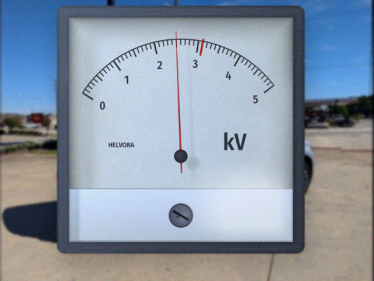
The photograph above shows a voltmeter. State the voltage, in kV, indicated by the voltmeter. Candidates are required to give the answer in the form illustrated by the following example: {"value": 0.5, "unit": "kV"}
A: {"value": 2.5, "unit": "kV"}
